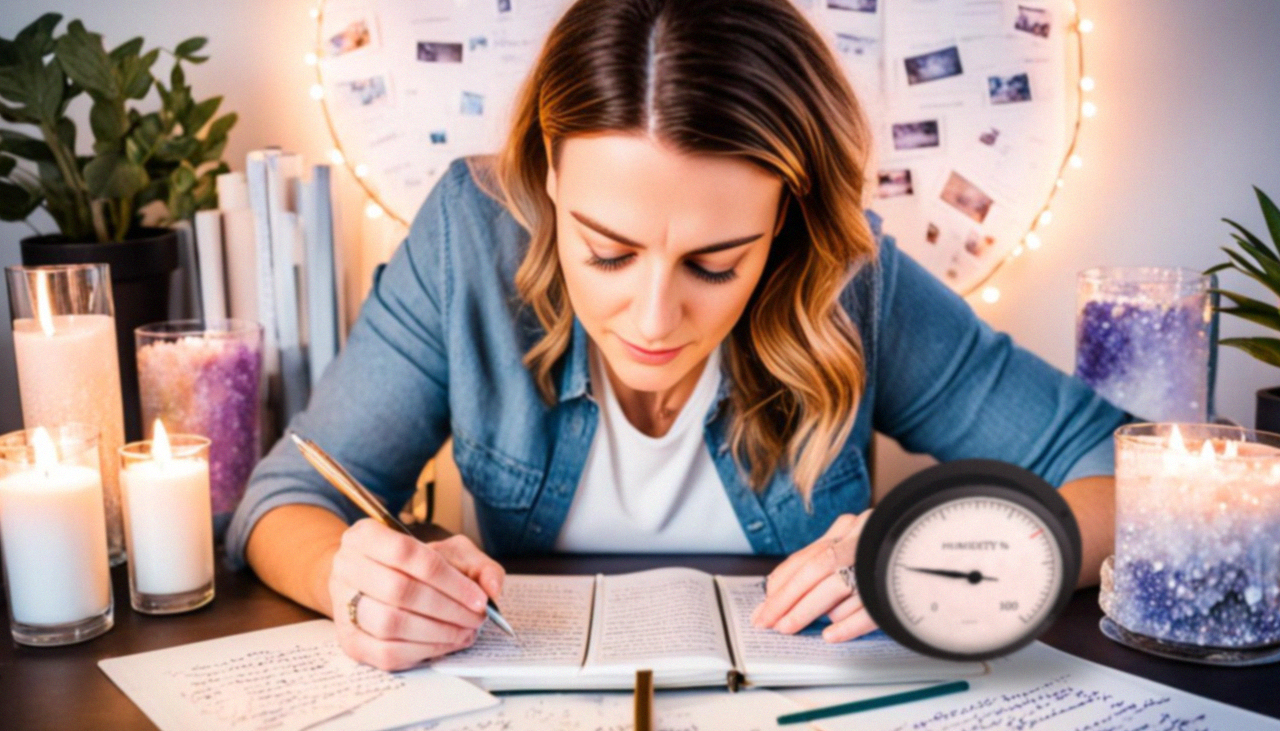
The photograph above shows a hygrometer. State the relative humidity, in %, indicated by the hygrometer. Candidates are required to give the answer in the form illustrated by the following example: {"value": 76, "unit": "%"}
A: {"value": 20, "unit": "%"}
